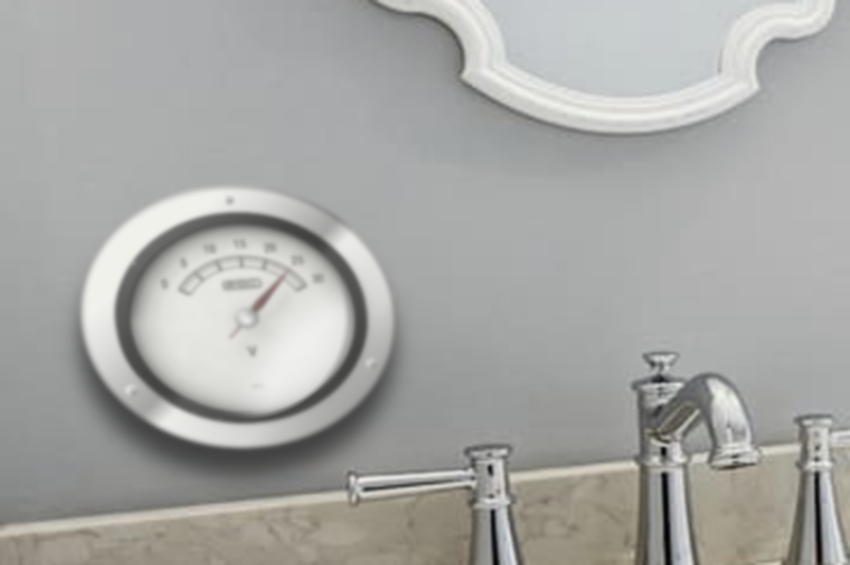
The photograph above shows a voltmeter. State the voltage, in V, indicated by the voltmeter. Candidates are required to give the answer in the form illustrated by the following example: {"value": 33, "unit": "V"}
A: {"value": 25, "unit": "V"}
